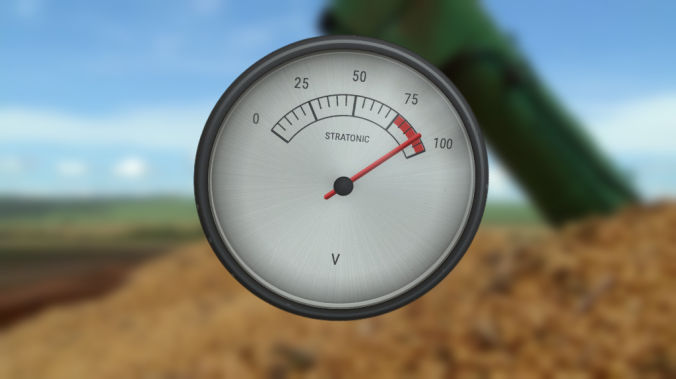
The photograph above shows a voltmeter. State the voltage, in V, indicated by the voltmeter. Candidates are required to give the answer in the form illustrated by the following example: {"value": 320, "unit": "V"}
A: {"value": 90, "unit": "V"}
